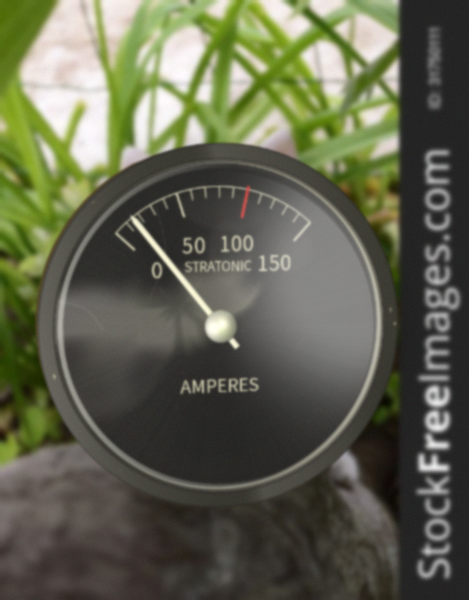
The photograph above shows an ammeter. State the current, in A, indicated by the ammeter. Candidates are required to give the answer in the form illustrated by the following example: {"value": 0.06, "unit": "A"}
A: {"value": 15, "unit": "A"}
